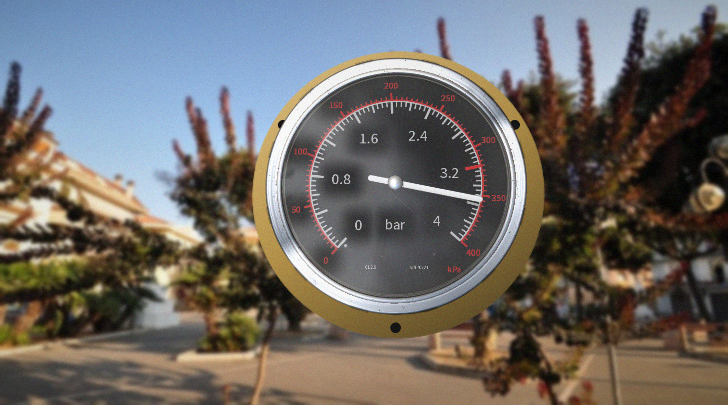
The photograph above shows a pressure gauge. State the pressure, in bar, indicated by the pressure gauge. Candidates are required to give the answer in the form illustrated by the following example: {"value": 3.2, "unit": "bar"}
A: {"value": 3.55, "unit": "bar"}
